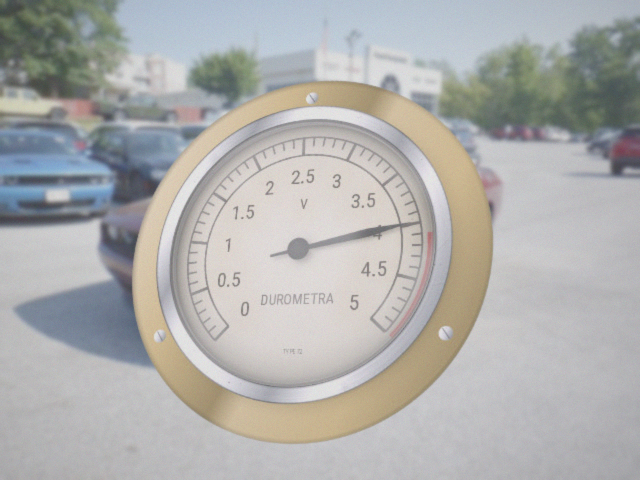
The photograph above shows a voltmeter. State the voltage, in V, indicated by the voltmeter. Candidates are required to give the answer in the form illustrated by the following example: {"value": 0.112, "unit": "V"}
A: {"value": 4, "unit": "V"}
